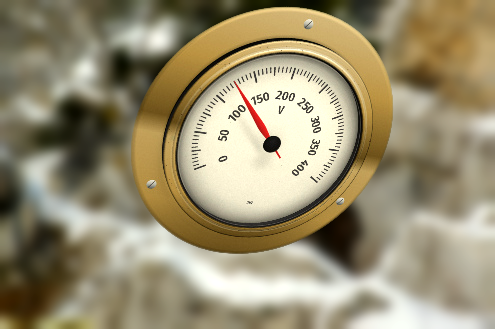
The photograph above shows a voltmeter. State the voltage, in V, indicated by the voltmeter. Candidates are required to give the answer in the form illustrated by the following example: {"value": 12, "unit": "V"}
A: {"value": 125, "unit": "V"}
